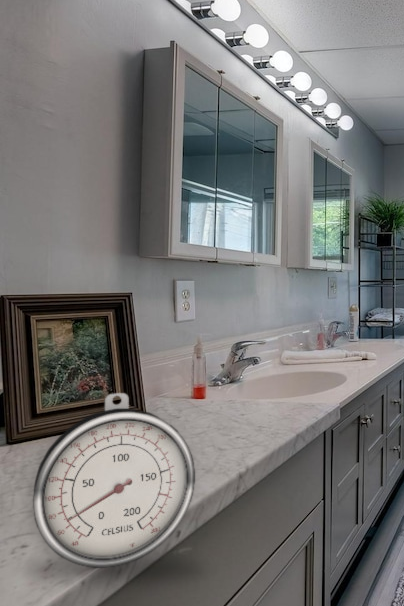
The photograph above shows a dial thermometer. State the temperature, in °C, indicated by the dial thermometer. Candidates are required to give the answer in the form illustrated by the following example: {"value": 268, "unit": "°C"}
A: {"value": 20, "unit": "°C"}
